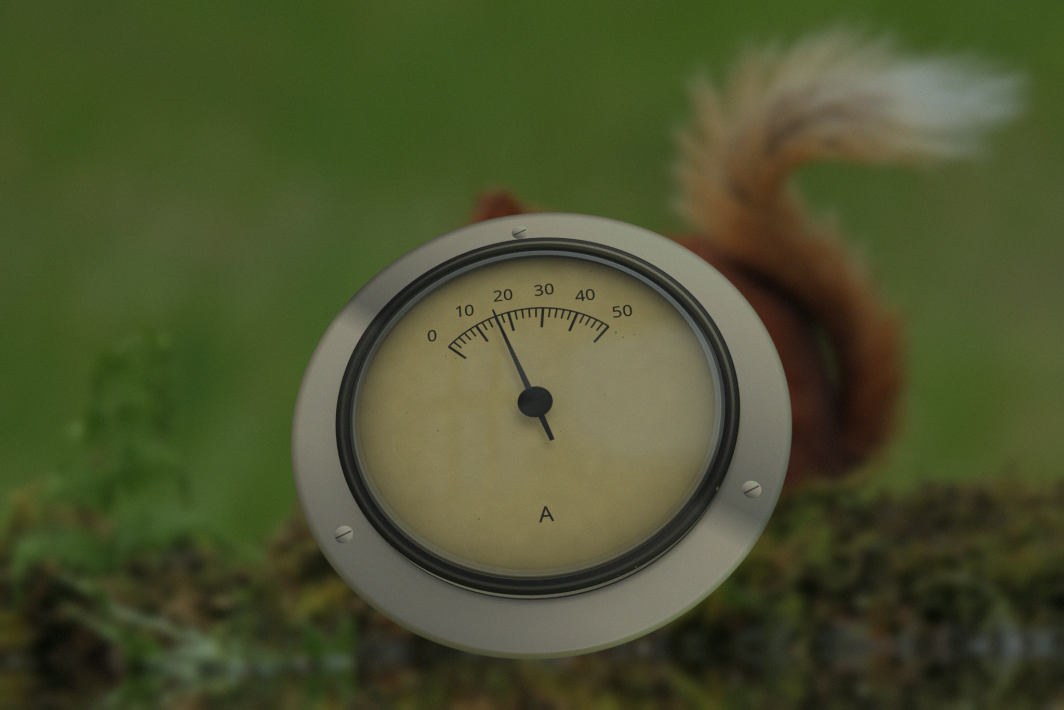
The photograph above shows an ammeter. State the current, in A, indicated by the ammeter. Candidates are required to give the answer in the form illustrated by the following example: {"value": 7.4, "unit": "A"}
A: {"value": 16, "unit": "A"}
